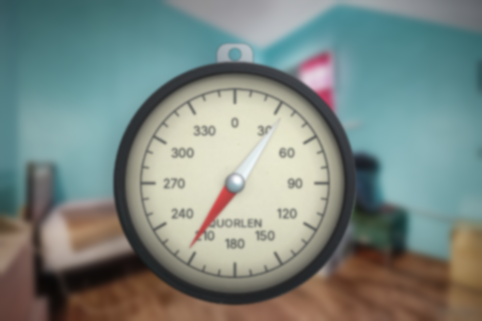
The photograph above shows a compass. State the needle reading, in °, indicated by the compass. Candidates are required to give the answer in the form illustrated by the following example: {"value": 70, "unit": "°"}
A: {"value": 215, "unit": "°"}
